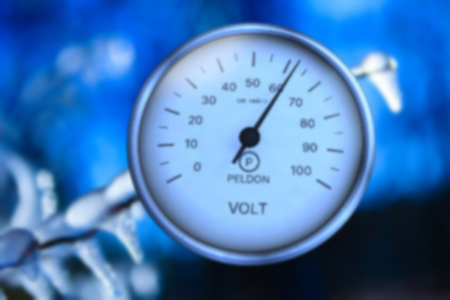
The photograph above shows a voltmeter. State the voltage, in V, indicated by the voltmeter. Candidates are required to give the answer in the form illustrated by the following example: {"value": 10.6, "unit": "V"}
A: {"value": 62.5, "unit": "V"}
